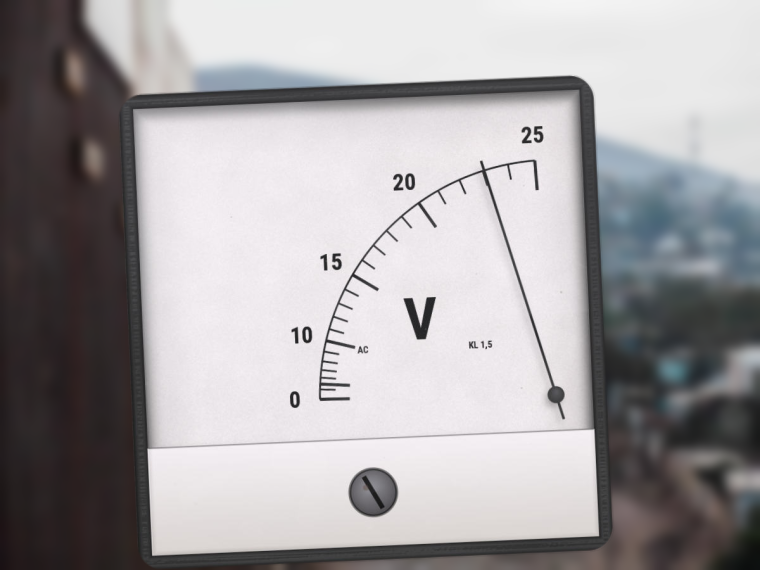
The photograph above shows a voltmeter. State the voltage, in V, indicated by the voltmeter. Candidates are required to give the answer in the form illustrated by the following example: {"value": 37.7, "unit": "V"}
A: {"value": 23, "unit": "V"}
